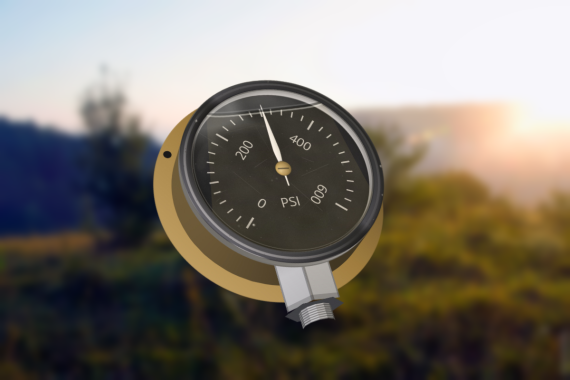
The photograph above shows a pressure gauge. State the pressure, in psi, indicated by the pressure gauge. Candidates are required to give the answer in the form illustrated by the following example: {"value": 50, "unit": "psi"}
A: {"value": 300, "unit": "psi"}
